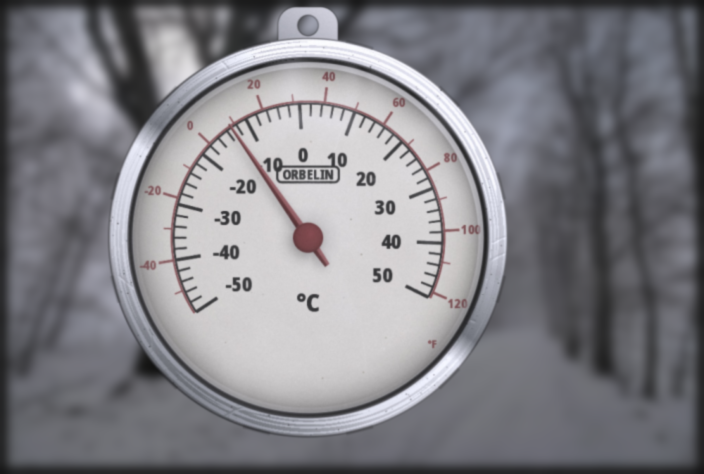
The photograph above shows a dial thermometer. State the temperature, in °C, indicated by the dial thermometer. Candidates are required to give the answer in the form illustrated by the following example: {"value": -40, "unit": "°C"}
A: {"value": -13, "unit": "°C"}
